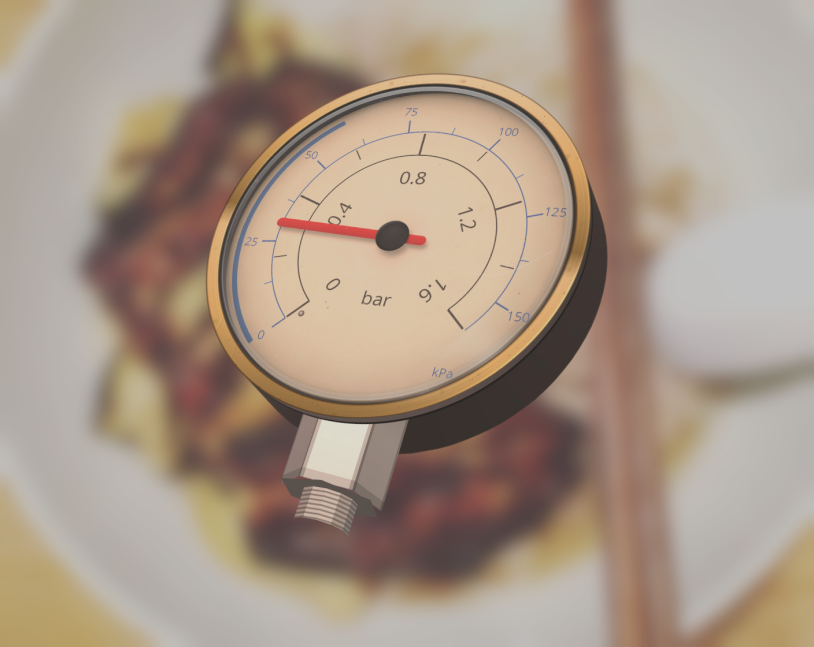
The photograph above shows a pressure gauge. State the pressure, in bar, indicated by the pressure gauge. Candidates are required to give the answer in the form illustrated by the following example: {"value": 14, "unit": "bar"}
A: {"value": 0.3, "unit": "bar"}
